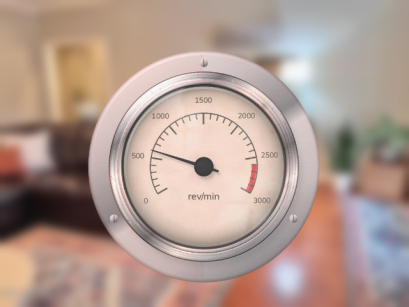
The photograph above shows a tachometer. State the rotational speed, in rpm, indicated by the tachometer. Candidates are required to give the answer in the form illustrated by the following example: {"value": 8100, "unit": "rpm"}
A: {"value": 600, "unit": "rpm"}
